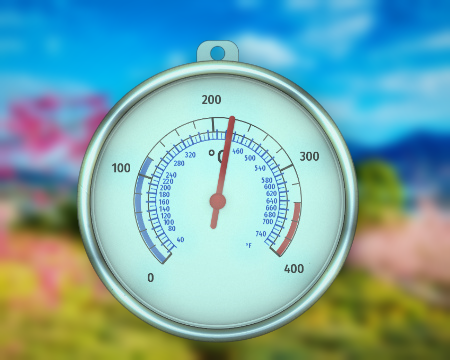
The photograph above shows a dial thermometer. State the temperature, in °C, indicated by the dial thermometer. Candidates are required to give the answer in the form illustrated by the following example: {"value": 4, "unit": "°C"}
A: {"value": 220, "unit": "°C"}
